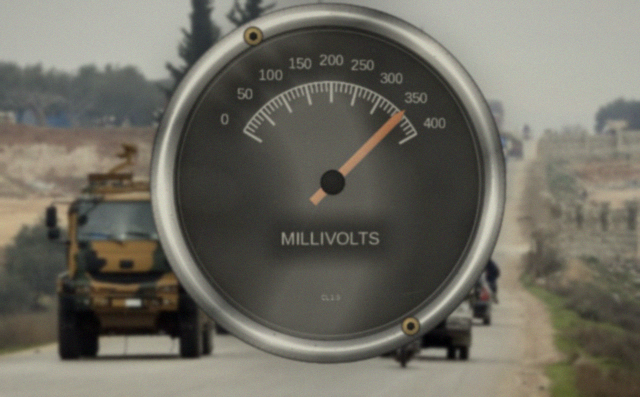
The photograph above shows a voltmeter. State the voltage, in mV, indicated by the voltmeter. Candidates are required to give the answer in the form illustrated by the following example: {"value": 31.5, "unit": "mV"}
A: {"value": 350, "unit": "mV"}
